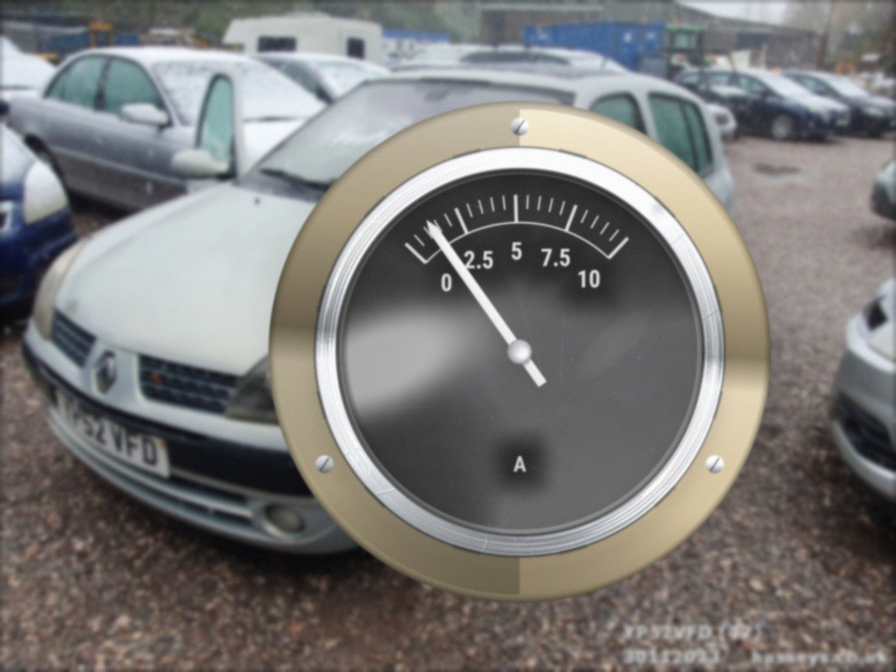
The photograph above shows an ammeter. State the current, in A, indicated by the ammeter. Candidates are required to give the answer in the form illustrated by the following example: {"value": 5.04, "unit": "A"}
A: {"value": 1.25, "unit": "A"}
